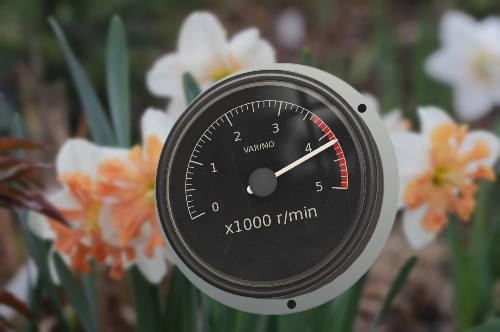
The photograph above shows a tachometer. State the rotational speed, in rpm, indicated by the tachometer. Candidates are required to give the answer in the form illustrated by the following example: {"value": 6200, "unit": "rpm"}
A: {"value": 4200, "unit": "rpm"}
